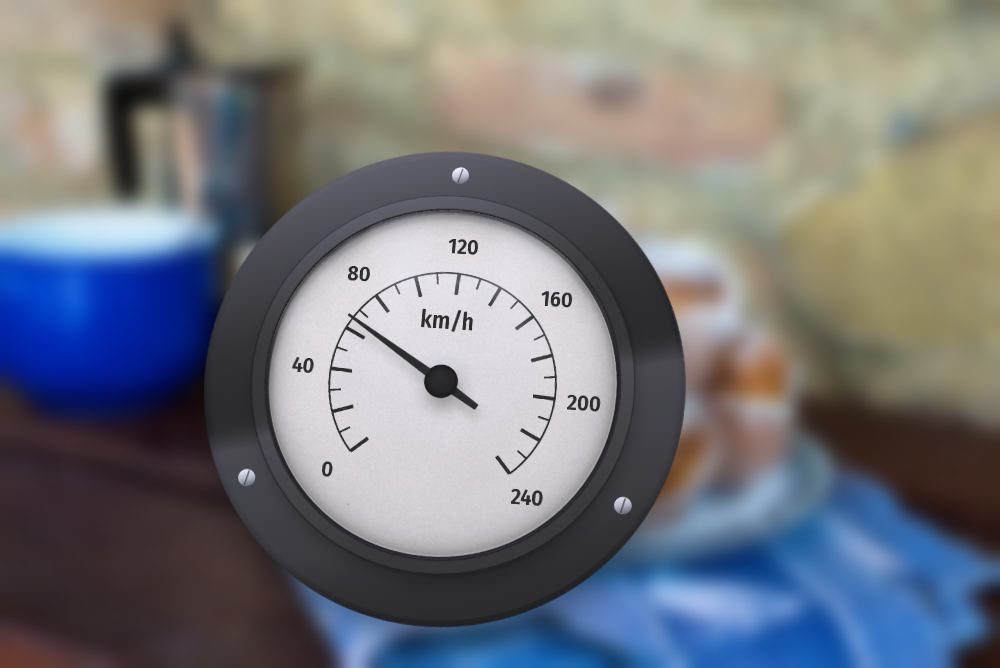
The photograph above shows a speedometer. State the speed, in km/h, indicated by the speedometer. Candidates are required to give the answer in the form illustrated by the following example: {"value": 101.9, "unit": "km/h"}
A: {"value": 65, "unit": "km/h"}
